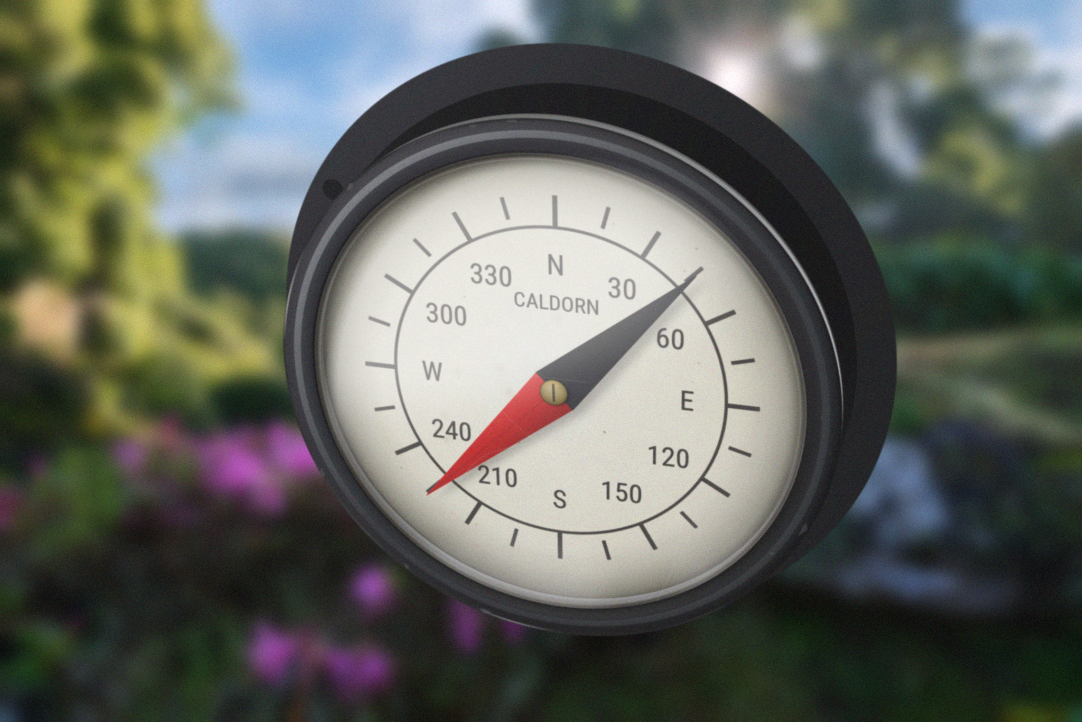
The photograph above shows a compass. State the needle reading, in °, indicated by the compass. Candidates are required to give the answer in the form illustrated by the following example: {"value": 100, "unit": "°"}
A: {"value": 225, "unit": "°"}
